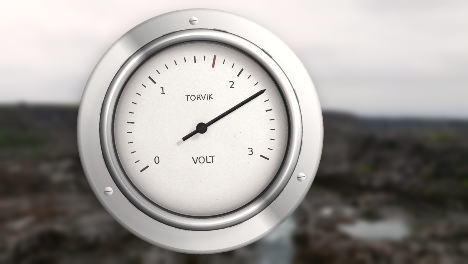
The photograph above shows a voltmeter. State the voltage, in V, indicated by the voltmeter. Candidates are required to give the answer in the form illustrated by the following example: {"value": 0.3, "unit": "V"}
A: {"value": 2.3, "unit": "V"}
